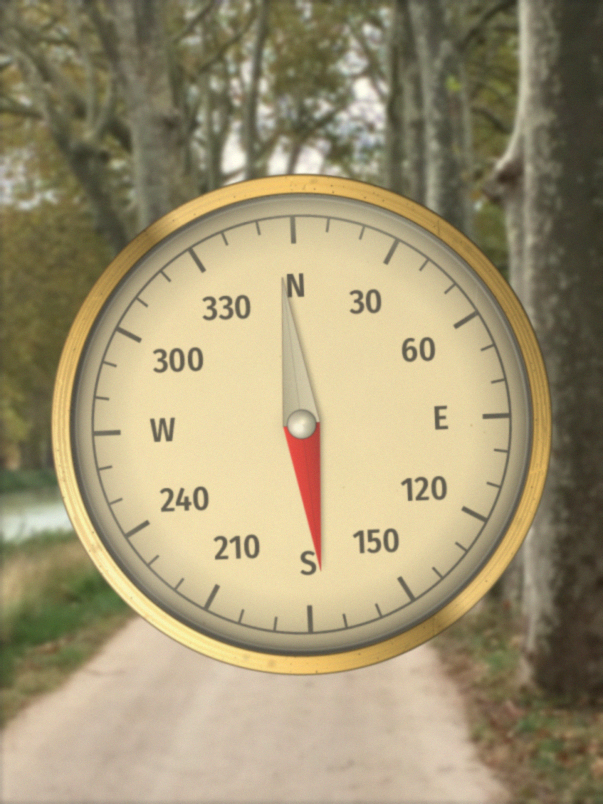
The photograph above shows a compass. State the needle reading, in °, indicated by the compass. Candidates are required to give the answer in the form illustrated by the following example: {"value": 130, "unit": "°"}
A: {"value": 175, "unit": "°"}
